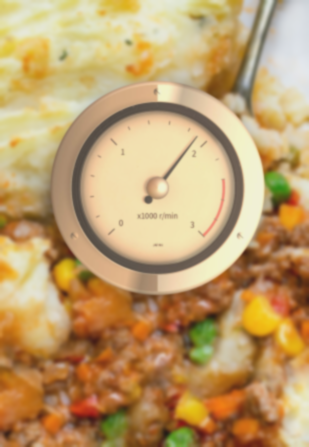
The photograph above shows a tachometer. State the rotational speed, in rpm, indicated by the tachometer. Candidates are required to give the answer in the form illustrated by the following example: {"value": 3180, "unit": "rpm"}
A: {"value": 1900, "unit": "rpm"}
